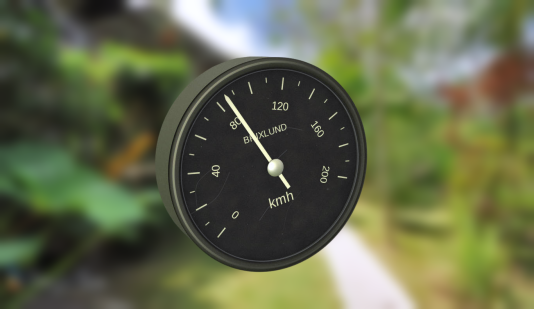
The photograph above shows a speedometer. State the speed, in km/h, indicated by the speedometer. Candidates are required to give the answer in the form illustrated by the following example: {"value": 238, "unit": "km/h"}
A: {"value": 85, "unit": "km/h"}
